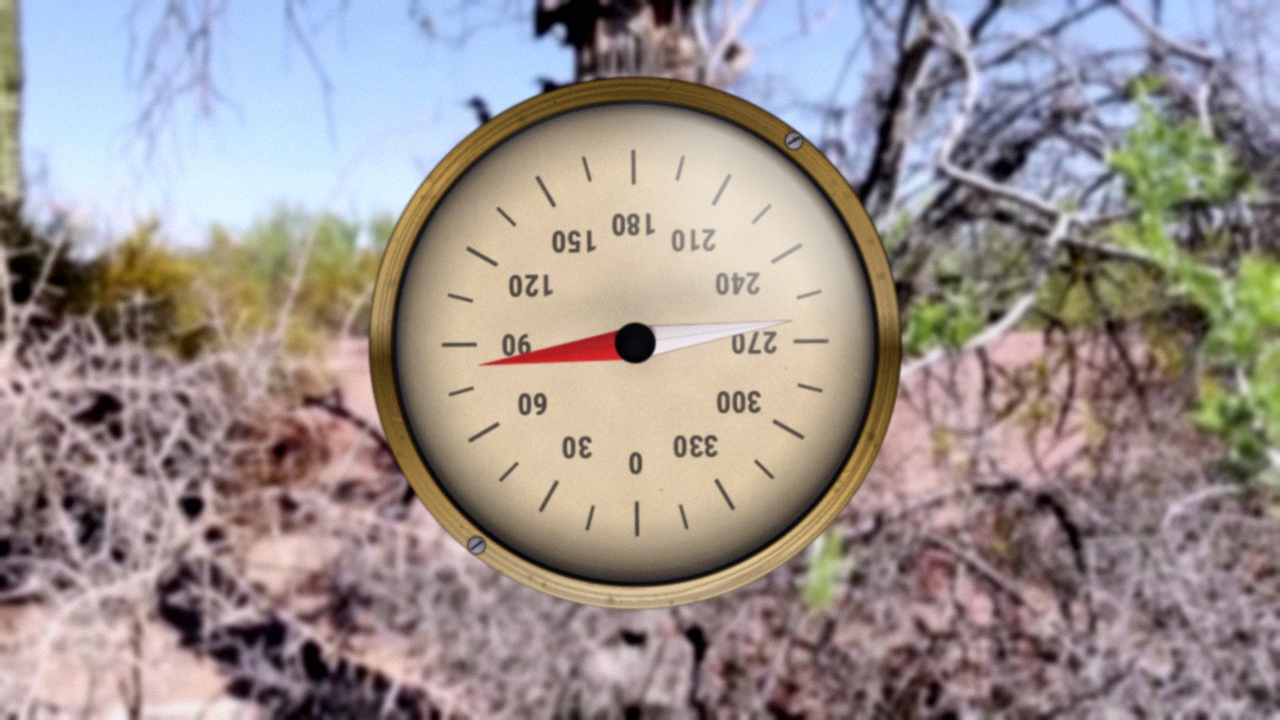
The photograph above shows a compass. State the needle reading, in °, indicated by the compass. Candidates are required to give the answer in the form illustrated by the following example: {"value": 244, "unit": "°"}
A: {"value": 82.5, "unit": "°"}
